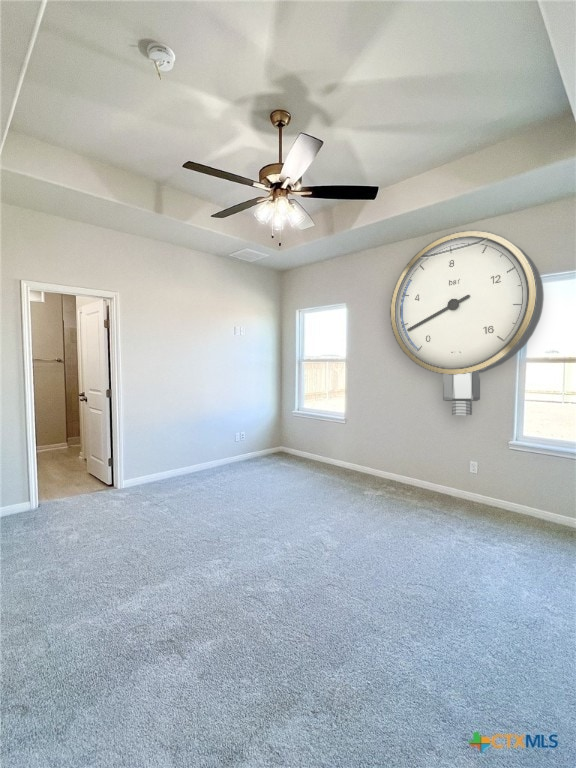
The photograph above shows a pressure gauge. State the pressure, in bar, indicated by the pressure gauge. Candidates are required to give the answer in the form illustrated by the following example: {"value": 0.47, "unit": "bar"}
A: {"value": 1.5, "unit": "bar"}
